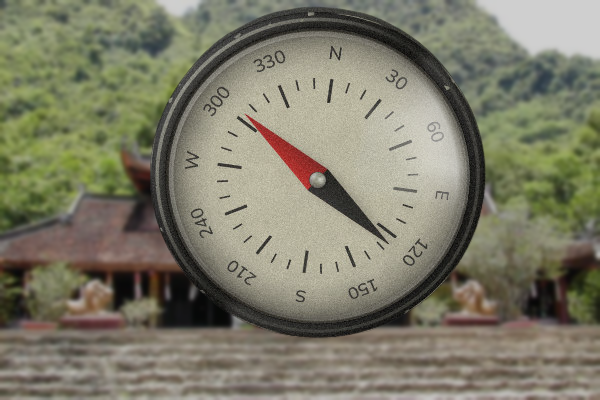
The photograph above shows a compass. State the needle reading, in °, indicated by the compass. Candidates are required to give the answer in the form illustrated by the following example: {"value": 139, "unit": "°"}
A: {"value": 305, "unit": "°"}
